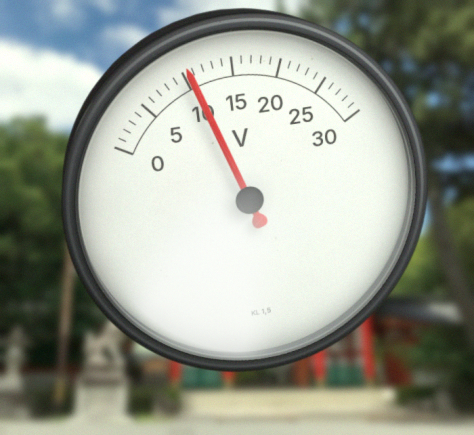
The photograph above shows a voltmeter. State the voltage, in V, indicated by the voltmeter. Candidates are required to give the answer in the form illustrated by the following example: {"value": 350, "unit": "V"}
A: {"value": 10.5, "unit": "V"}
